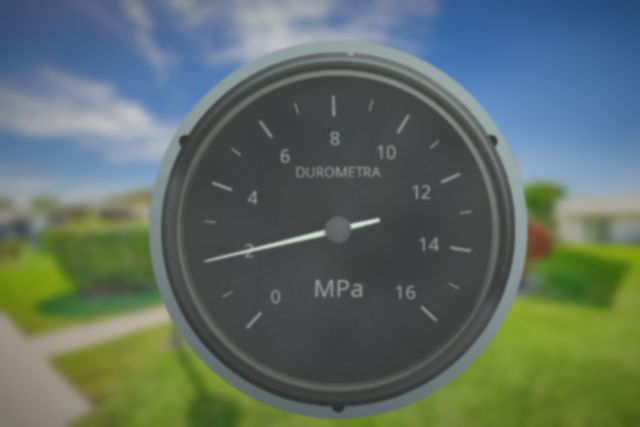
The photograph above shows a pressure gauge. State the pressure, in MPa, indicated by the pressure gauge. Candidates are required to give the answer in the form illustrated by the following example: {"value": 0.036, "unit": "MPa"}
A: {"value": 2, "unit": "MPa"}
